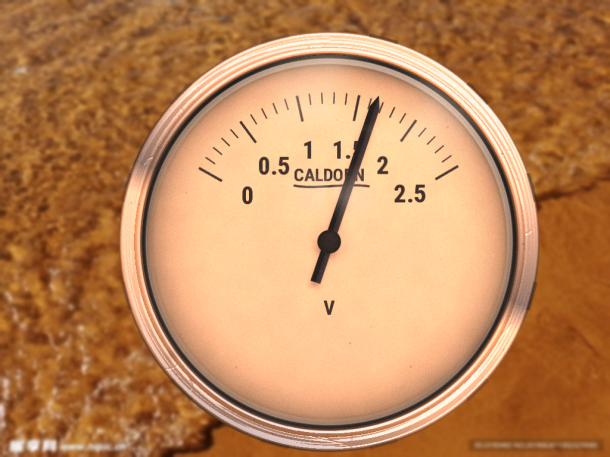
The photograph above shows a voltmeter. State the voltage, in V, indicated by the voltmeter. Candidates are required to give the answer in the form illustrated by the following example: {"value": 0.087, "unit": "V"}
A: {"value": 1.65, "unit": "V"}
